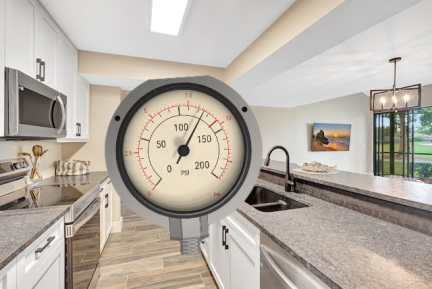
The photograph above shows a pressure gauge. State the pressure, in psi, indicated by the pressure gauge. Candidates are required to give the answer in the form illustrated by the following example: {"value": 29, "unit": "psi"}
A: {"value": 125, "unit": "psi"}
